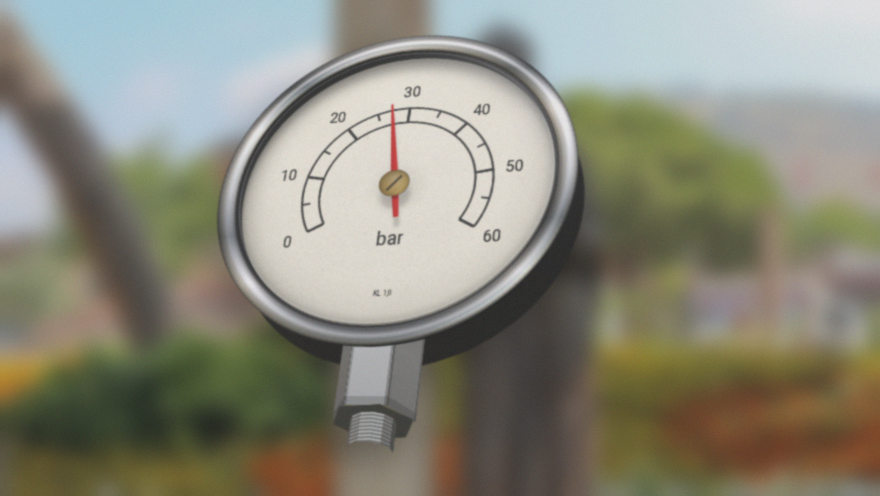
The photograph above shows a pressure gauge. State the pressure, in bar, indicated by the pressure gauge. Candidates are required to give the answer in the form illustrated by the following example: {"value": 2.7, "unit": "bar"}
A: {"value": 27.5, "unit": "bar"}
